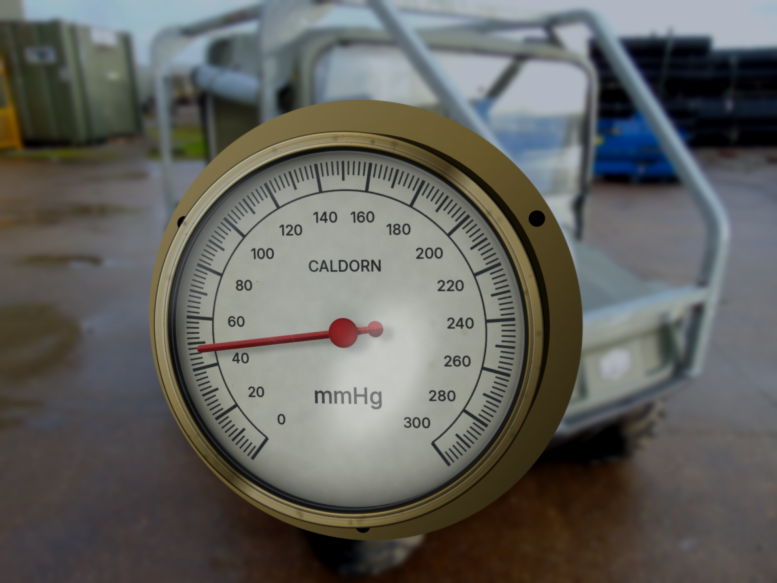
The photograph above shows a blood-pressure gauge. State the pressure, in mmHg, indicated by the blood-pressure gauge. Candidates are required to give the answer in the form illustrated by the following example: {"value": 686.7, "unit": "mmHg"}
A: {"value": 48, "unit": "mmHg"}
